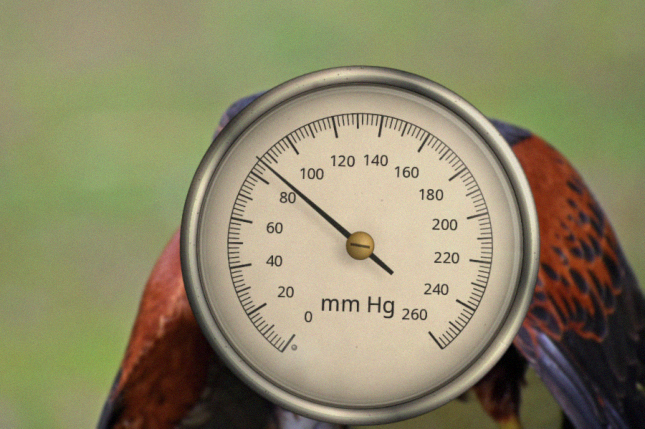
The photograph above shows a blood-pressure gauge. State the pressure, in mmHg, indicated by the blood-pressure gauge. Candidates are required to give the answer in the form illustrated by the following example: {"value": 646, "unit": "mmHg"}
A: {"value": 86, "unit": "mmHg"}
